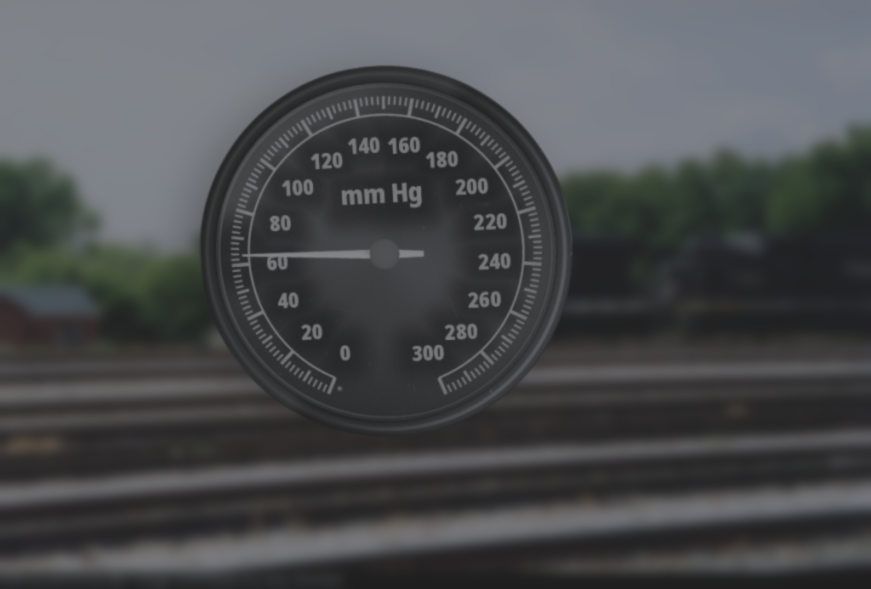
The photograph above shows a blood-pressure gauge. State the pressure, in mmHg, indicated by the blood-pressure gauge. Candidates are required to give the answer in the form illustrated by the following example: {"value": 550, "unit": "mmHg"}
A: {"value": 64, "unit": "mmHg"}
